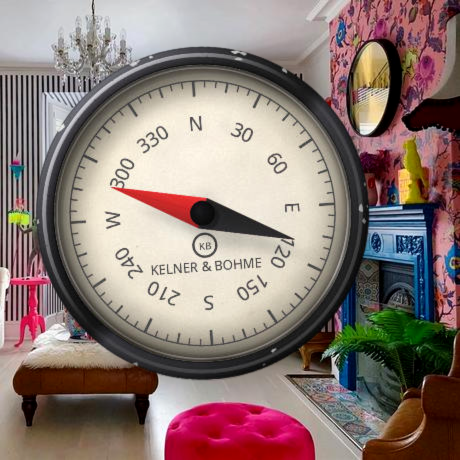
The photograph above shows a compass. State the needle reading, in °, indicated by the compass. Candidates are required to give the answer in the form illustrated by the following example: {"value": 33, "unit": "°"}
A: {"value": 290, "unit": "°"}
